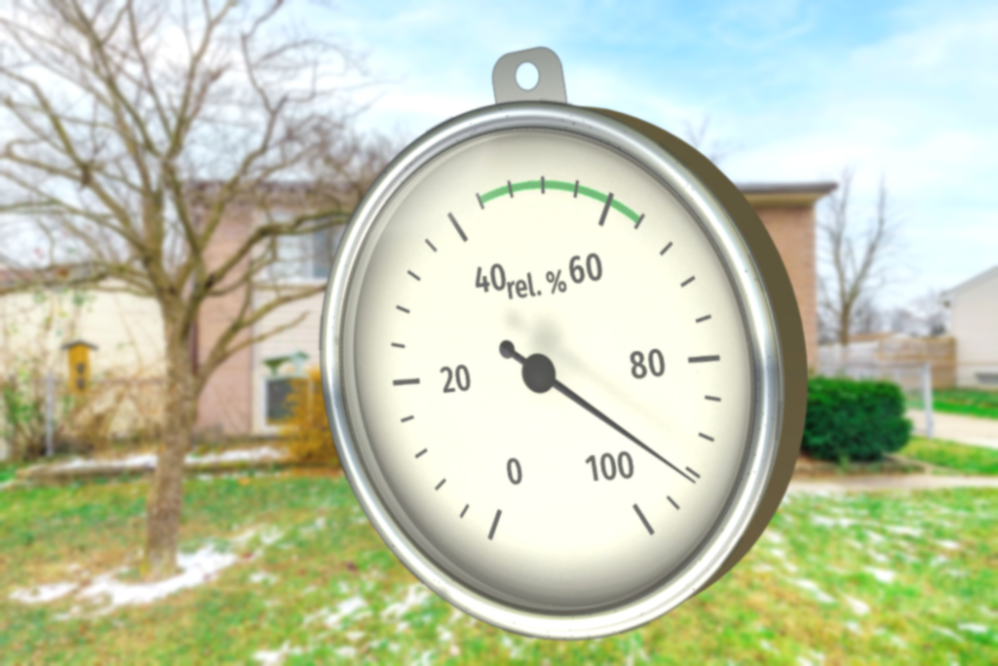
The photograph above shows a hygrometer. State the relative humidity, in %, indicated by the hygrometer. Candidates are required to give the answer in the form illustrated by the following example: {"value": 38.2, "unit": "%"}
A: {"value": 92, "unit": "%"}
